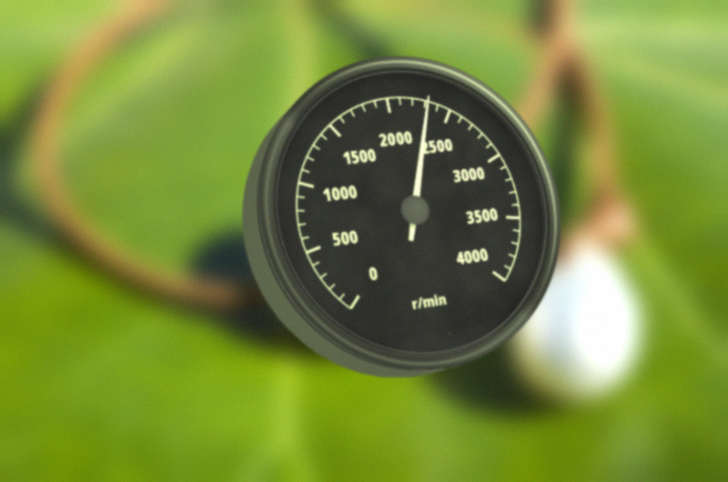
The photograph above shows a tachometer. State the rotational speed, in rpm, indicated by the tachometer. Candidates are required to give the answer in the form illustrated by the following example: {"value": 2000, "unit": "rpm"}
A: {"value": 2300, "unit": "rpm"}
